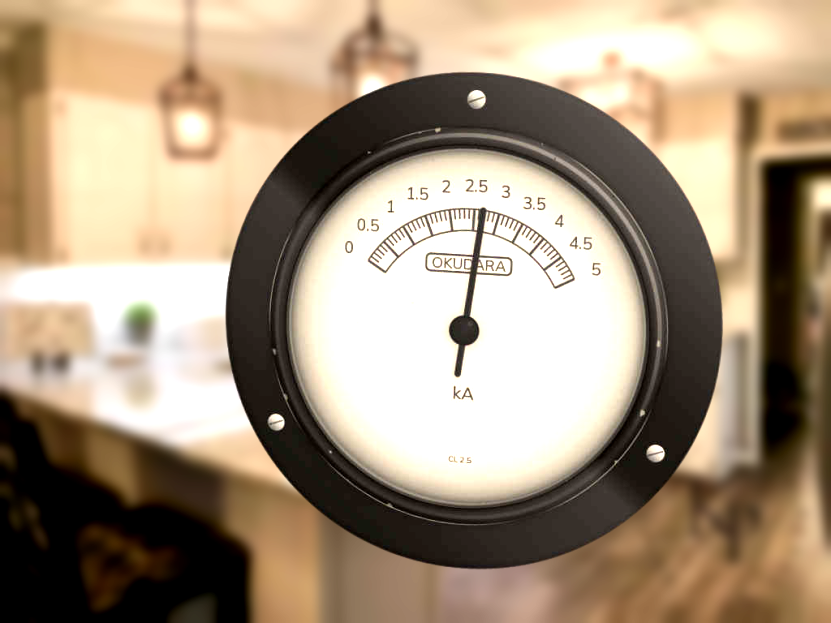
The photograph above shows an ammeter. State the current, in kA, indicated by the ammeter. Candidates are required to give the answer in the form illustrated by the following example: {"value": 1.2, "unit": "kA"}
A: {"value": 2.7, "unit": "kA"}
